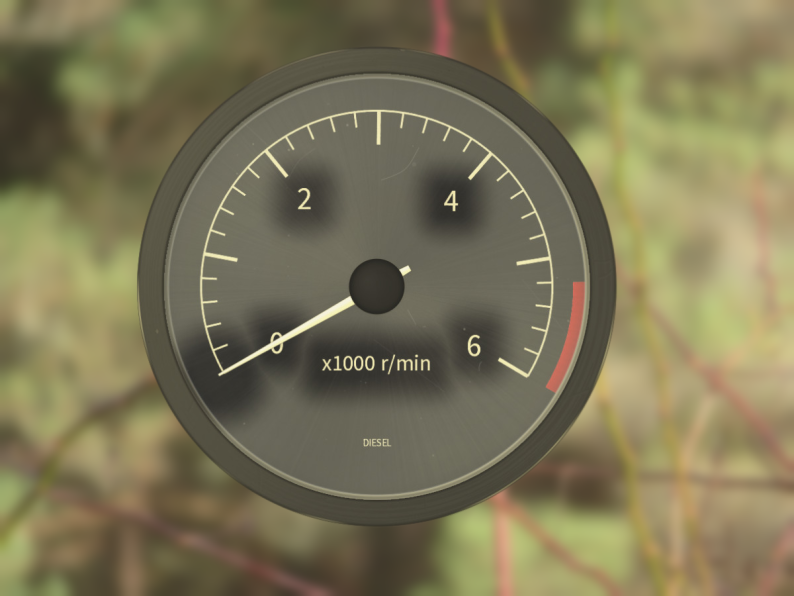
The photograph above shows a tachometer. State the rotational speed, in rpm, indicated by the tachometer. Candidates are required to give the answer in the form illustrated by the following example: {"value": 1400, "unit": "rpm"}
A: {"value": 0, "unit": "rpm"}
